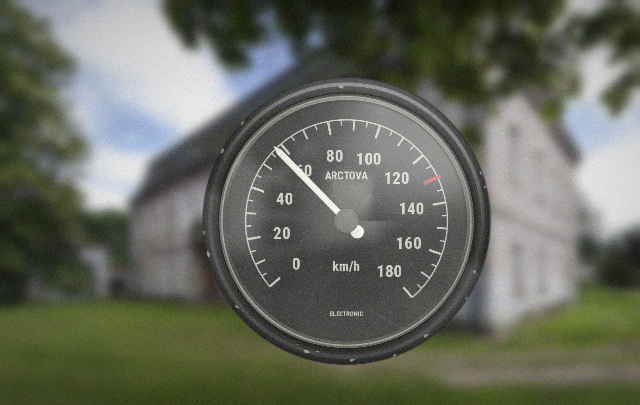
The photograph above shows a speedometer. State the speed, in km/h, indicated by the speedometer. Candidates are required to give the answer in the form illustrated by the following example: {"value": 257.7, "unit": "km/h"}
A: {"value": 57.5, "unit": "km/h"}
